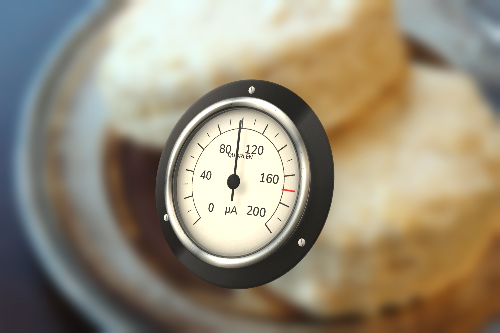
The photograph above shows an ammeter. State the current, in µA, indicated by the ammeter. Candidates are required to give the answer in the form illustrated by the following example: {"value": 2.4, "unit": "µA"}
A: {"value": 100, "unit": "µA"}
